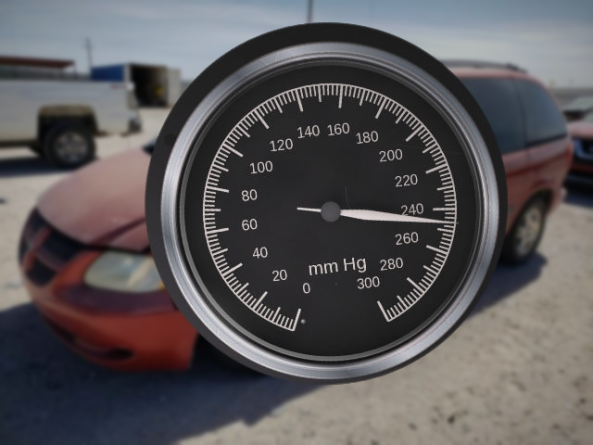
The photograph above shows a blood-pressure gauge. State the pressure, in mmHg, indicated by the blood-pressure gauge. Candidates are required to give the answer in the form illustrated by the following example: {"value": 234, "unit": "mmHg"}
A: {"value": 246, "unit": "mmHg"}
